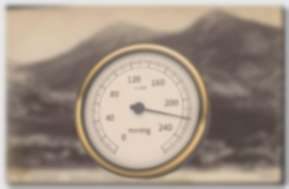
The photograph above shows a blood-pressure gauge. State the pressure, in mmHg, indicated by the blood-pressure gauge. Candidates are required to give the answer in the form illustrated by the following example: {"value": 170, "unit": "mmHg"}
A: {"value": 220, "unit": "mmHg"}
